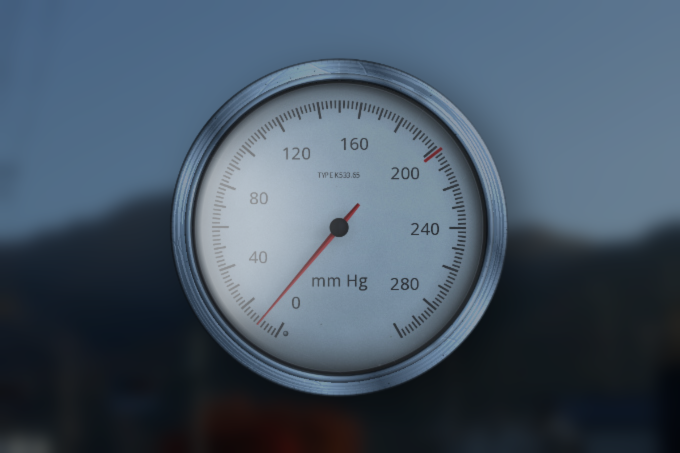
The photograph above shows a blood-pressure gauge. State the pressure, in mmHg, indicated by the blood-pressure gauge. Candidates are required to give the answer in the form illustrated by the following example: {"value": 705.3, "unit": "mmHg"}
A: {"value": 10, "unit": "mmHg"}
